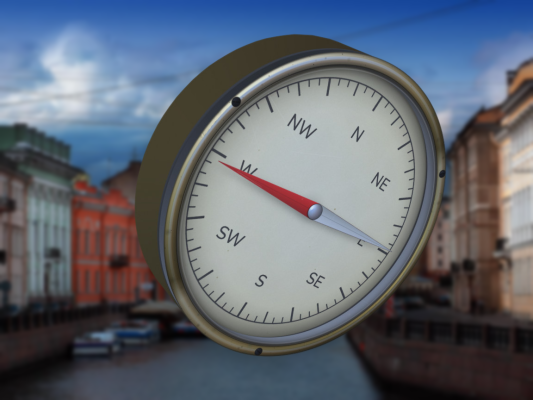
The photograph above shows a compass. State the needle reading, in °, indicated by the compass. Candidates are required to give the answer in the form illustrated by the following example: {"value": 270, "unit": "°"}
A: {"value": 267.5, "unit": "°"}
